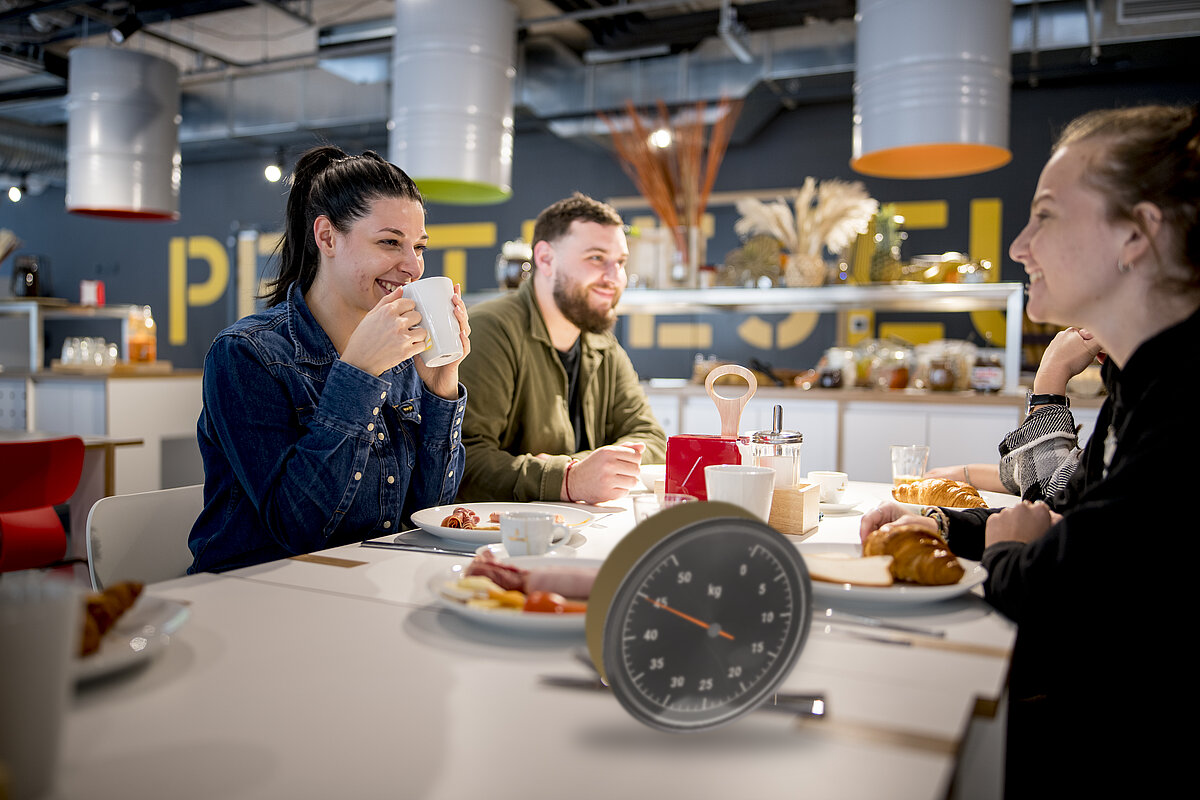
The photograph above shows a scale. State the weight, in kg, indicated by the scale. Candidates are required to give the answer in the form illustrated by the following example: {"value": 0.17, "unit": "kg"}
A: {"value": 45, "unit": "kg"}
